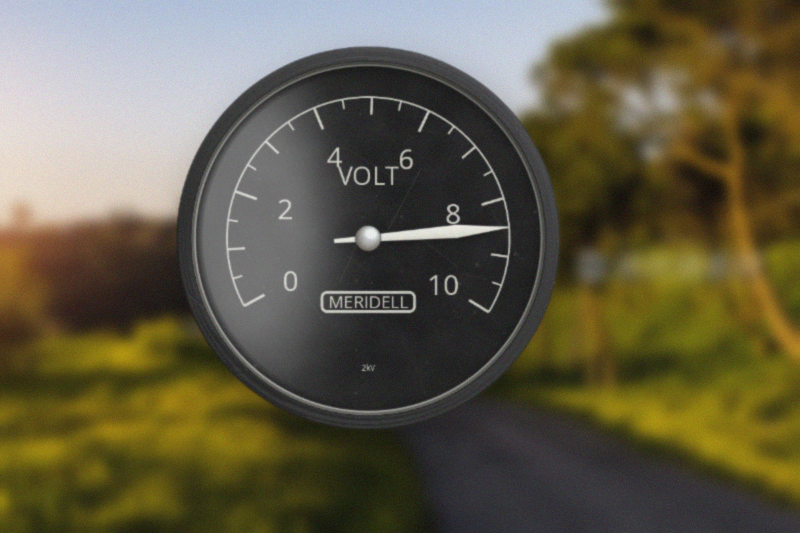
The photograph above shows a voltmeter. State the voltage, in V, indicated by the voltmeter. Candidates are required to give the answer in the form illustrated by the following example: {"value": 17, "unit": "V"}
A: {"value": 8.5, "unit": "V"}
